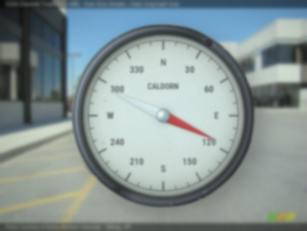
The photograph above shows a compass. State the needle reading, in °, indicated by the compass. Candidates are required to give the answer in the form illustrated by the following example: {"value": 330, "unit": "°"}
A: {"value": 115, "unit": "°"}
